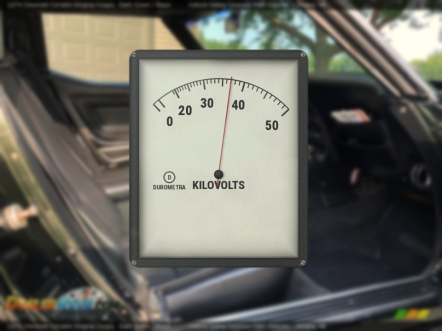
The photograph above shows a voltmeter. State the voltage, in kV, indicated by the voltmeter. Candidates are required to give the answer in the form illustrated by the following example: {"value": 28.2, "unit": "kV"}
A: {"value": 37, "unit": "kV"}
